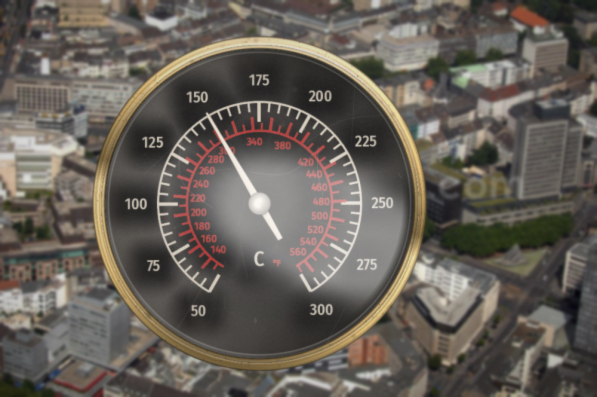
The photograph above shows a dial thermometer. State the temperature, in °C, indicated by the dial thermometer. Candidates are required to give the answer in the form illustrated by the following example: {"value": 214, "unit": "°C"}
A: {"value": 150, "unit": "°C"}
